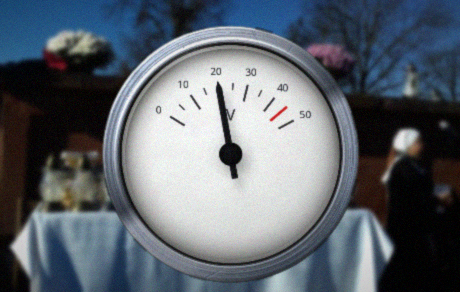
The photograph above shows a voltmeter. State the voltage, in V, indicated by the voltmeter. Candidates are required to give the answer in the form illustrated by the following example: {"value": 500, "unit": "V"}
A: {"value": 20, "unit": "V"}
